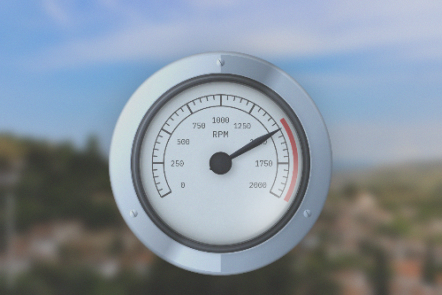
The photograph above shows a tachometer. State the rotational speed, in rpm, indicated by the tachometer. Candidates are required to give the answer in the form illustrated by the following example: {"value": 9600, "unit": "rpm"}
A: {"value": 1500, "unit": "rpm"}
